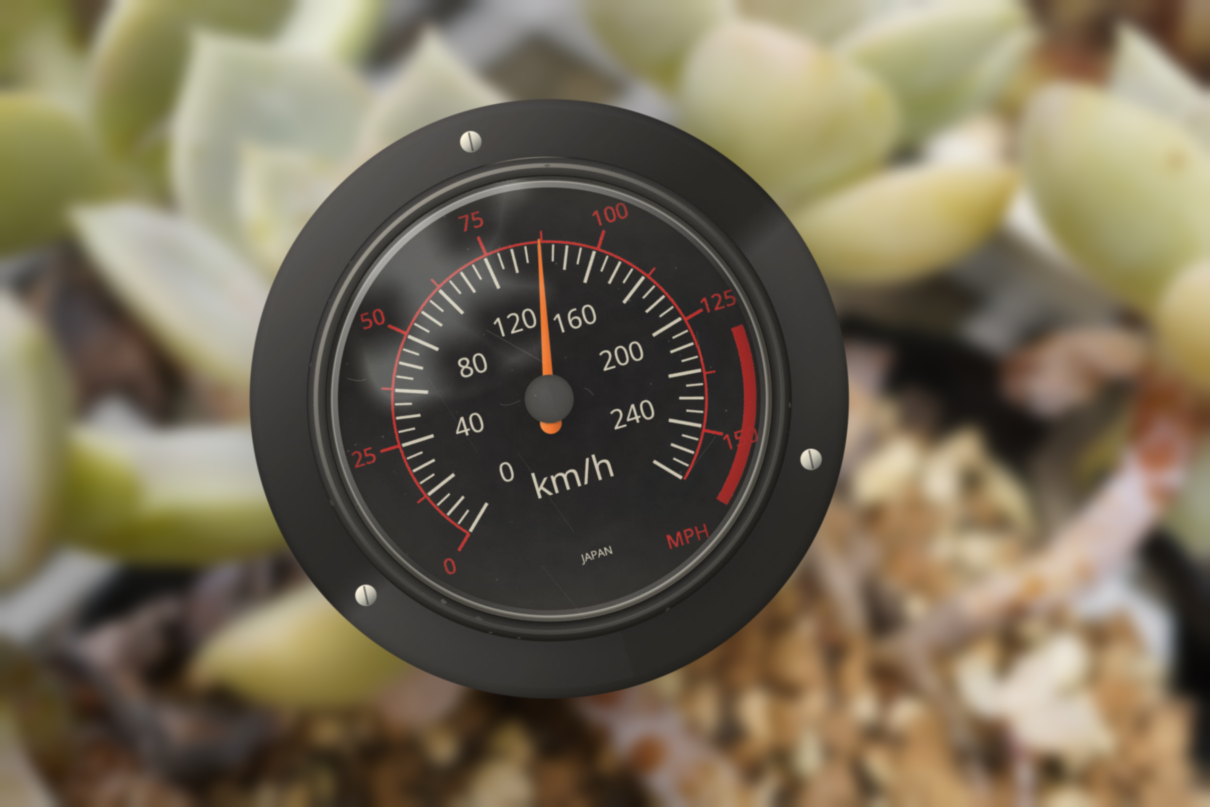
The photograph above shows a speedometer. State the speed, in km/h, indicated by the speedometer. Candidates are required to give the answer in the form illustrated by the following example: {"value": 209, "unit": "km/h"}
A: {"value": 140, "unit": "km/h"}
